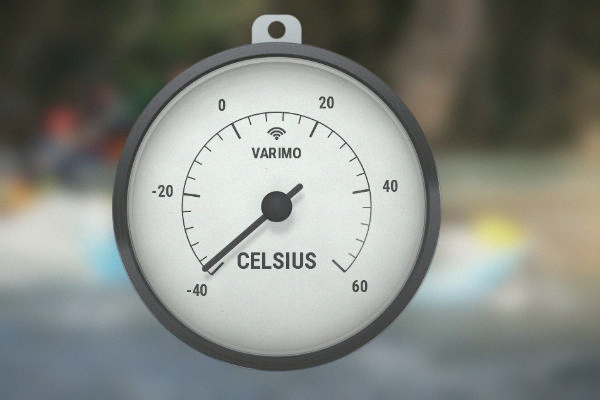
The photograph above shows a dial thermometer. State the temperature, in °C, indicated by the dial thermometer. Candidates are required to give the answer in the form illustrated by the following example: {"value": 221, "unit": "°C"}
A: {"value": -38, "unit": "°C"}
